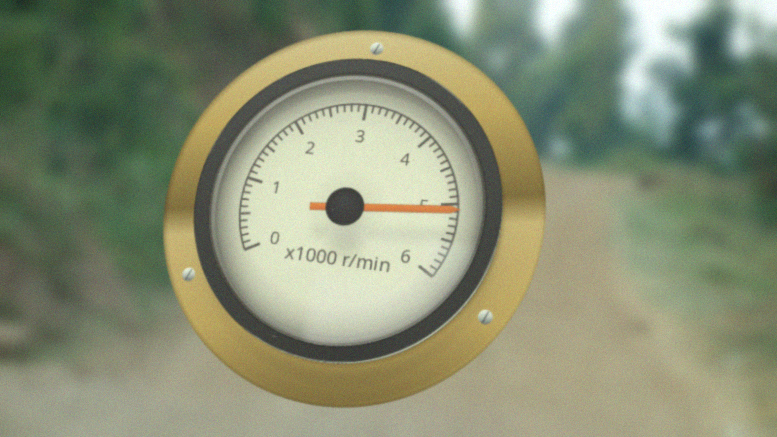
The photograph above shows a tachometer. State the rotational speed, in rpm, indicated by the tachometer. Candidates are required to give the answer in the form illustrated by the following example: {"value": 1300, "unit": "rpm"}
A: {"value": 5100, "unit": "rpm"}
